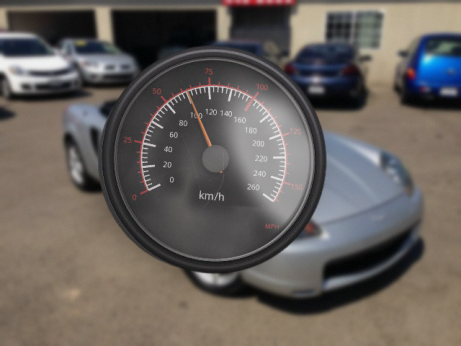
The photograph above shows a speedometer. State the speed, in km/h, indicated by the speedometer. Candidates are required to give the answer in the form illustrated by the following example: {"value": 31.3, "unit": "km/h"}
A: {"value": 100, "unit": "km/h"}
